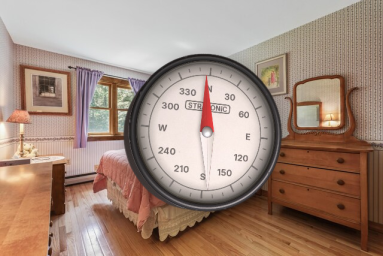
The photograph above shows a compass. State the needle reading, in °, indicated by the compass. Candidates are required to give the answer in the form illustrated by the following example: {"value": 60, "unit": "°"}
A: {"value": 355, "unit": "°"}
